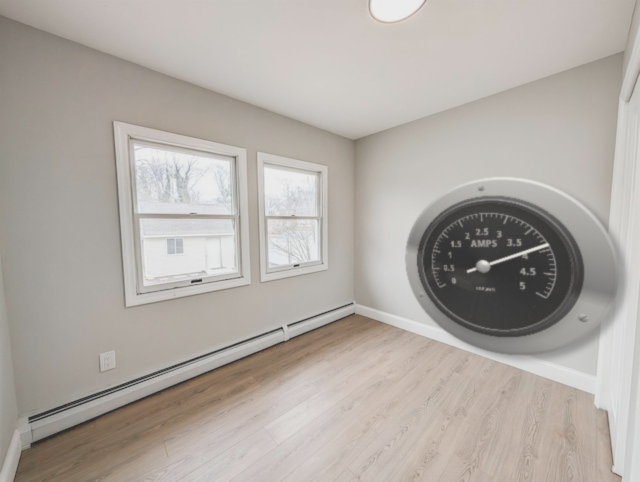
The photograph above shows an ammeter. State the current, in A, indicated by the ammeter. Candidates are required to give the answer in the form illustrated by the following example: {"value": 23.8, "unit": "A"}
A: {"value": 3.9, "unit": "A"}
